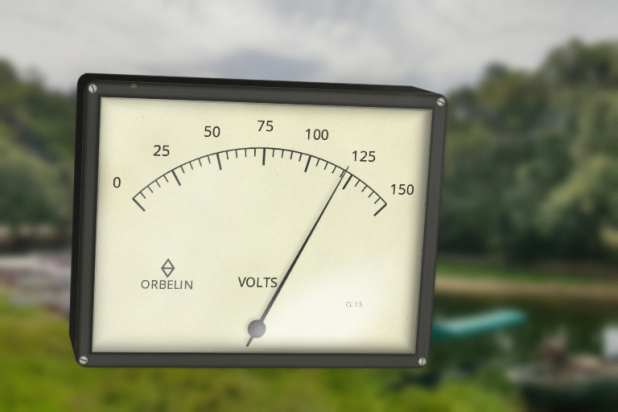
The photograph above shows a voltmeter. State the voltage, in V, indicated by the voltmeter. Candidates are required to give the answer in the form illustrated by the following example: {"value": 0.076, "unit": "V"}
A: {"value": 120, "unit": "V"}
